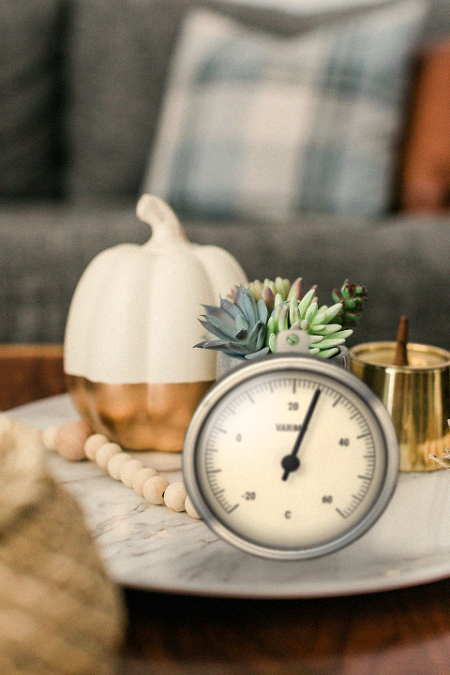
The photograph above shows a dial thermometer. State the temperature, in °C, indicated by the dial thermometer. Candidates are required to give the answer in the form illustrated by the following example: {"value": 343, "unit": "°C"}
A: {"value": 25, "unit": "°C"}
